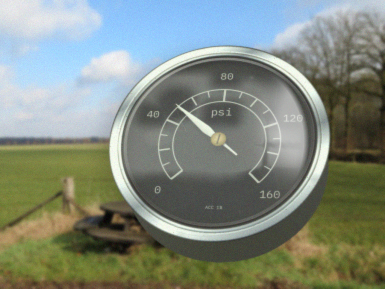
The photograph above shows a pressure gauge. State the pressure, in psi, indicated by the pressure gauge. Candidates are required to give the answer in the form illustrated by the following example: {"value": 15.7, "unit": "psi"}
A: {"value": 50, "unit": "psi"}
